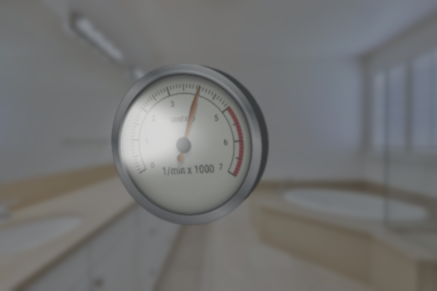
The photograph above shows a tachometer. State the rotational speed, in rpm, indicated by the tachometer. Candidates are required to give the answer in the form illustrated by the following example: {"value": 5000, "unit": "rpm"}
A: {"value": 4000, "unit": "rpm"}
